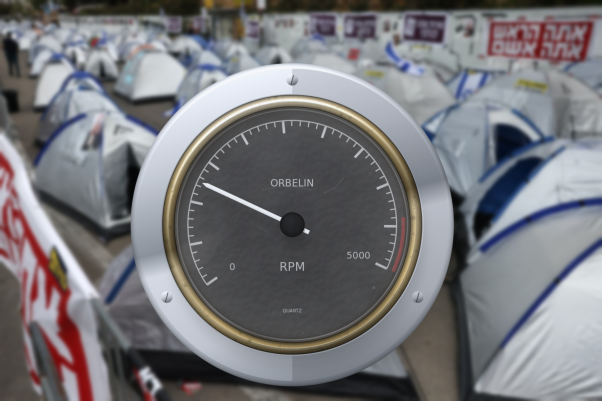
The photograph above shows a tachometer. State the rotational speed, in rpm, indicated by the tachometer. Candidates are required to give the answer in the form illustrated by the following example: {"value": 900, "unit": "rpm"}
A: {"value": 1250, "unit": "rpm"}
